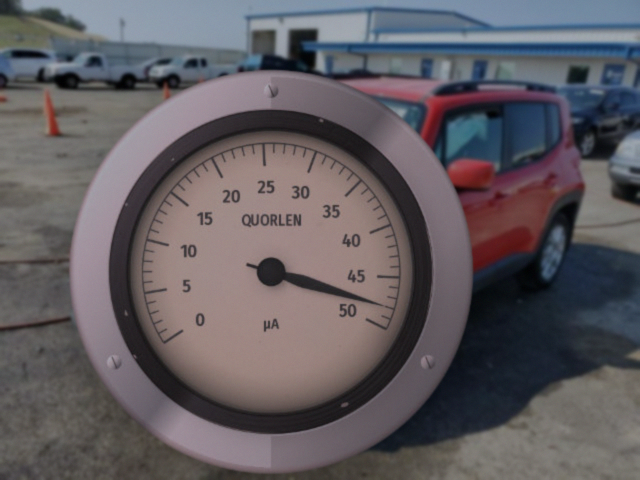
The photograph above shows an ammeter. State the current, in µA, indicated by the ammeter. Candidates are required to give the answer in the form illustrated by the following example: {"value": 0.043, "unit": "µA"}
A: {"value": 48, "unit": "µA"}
